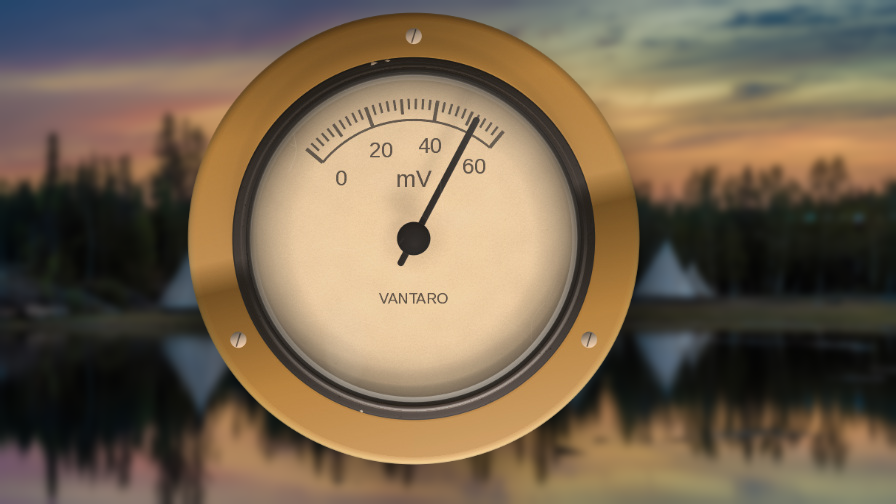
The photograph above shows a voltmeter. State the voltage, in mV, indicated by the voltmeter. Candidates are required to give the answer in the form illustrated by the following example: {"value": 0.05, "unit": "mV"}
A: {"value": 52, "unit": "mV"}
